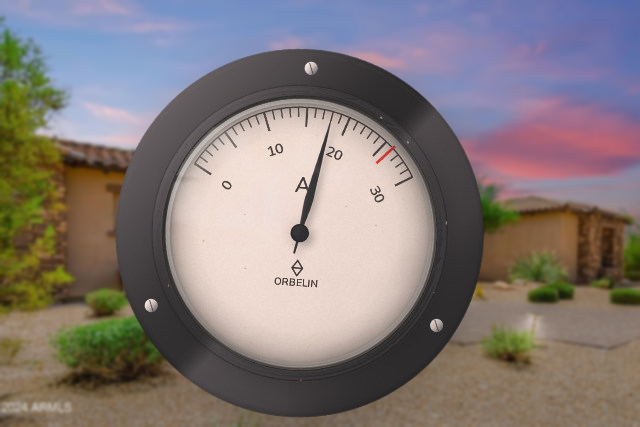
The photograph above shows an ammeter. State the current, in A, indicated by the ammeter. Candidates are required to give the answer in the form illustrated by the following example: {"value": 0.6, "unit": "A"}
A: {"value": 18, "unit": "A"}
